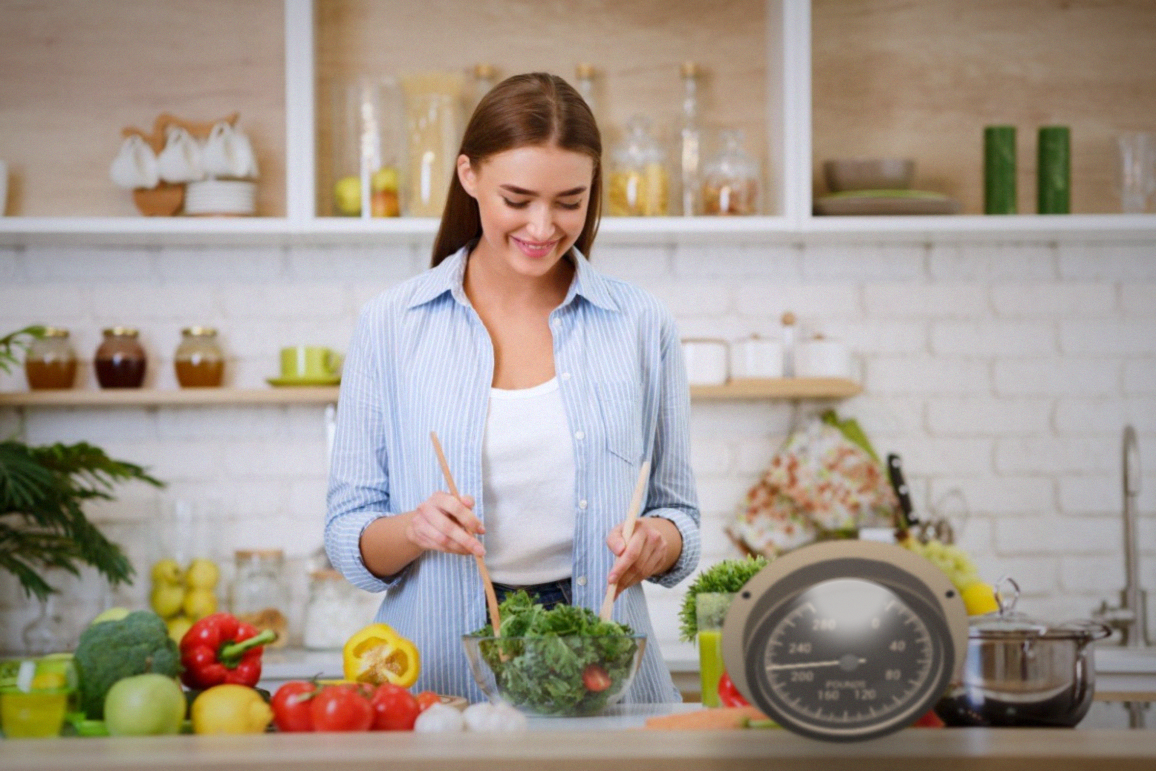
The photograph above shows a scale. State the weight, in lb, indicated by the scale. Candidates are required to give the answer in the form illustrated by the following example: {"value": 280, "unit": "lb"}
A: {"value": 220, "unit": "lb"}
